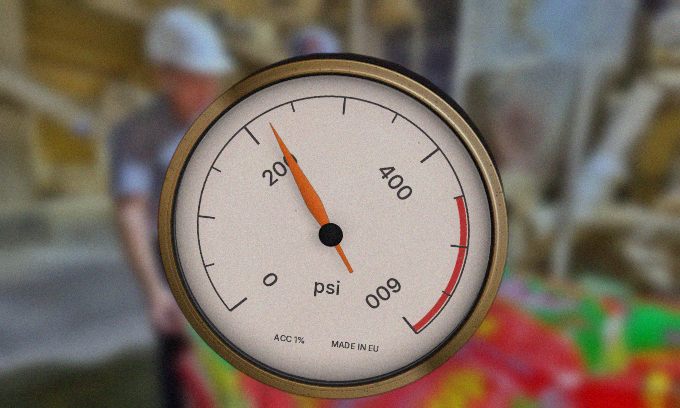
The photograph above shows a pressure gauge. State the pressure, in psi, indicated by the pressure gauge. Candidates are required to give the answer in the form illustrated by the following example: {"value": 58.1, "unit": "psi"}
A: {"value": 225, "unit": "psi"}
